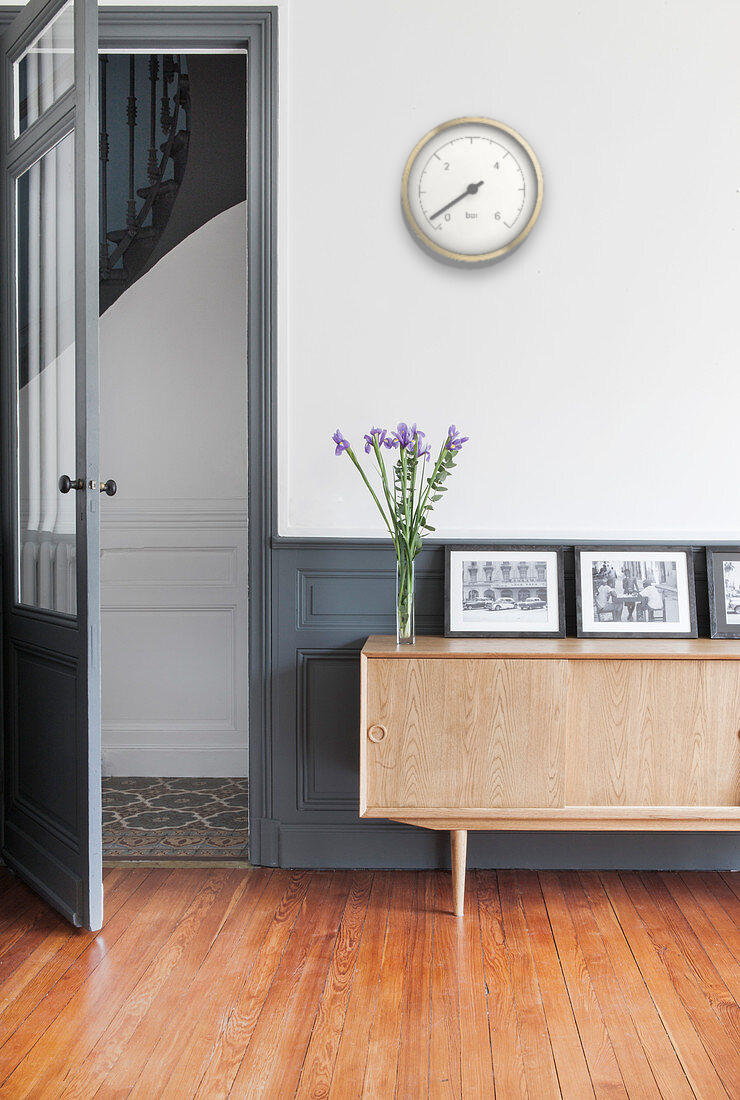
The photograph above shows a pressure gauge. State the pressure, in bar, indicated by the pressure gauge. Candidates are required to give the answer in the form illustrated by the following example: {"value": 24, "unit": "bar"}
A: {"value": 0.25, "unit": "bar"}
